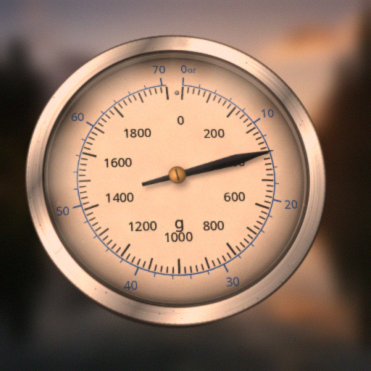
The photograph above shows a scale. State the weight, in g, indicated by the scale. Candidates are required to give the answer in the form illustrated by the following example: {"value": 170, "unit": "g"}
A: {"value": 400, "unit": "g"}
